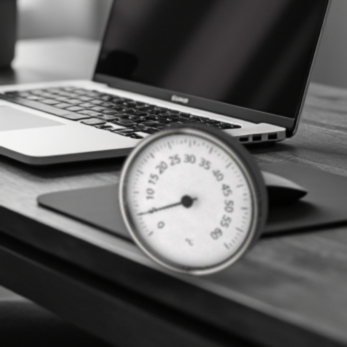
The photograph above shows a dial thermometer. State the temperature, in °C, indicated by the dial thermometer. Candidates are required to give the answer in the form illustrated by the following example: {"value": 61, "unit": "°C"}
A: {"value": 5, "unit": "°C"}
